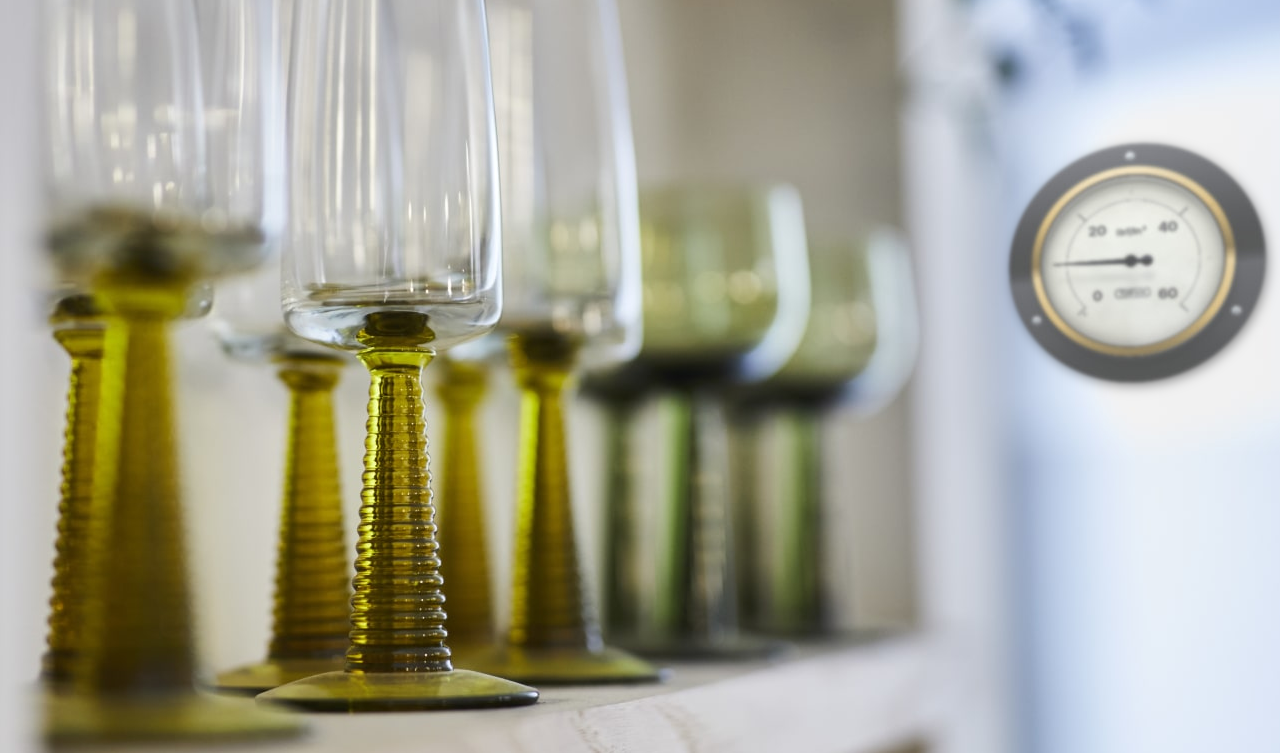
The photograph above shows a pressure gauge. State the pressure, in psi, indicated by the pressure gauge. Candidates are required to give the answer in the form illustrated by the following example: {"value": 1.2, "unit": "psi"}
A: {"value": 10, "unit": "psi"}
